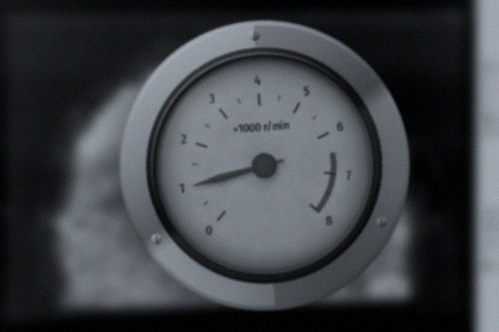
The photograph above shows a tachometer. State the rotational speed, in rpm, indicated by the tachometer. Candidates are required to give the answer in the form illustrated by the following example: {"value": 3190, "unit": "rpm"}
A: {"value": 1000, "unit": "rpm"}
